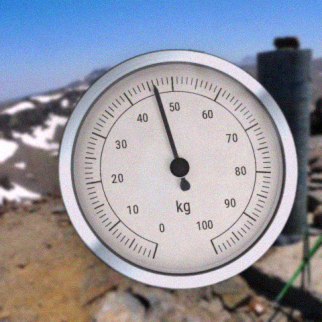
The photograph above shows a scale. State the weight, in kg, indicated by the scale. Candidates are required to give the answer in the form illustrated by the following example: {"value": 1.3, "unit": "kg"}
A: {"value": 46, "unit": "kg"}
